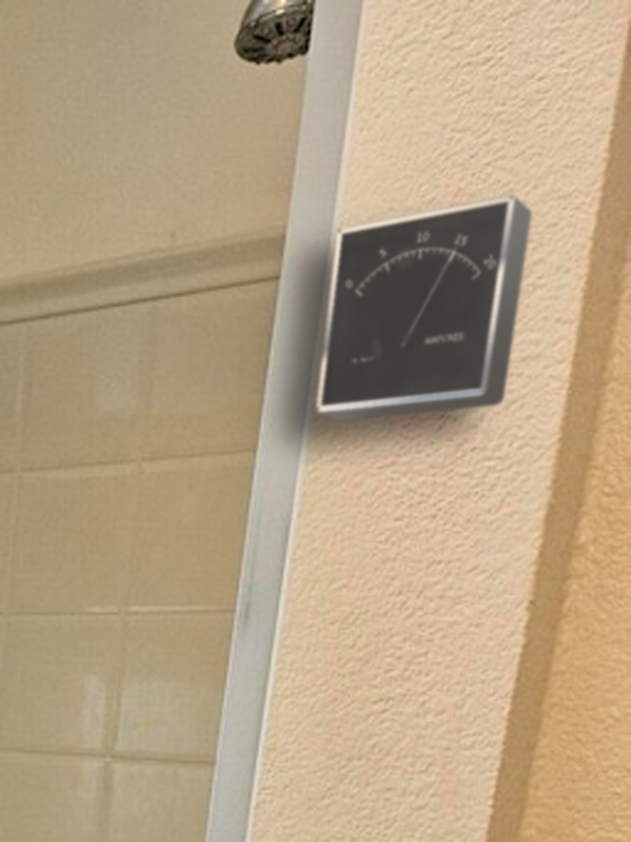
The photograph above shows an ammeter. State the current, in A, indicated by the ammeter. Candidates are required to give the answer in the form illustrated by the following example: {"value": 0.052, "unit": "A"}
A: {"value": 15, "unit": "A"}
